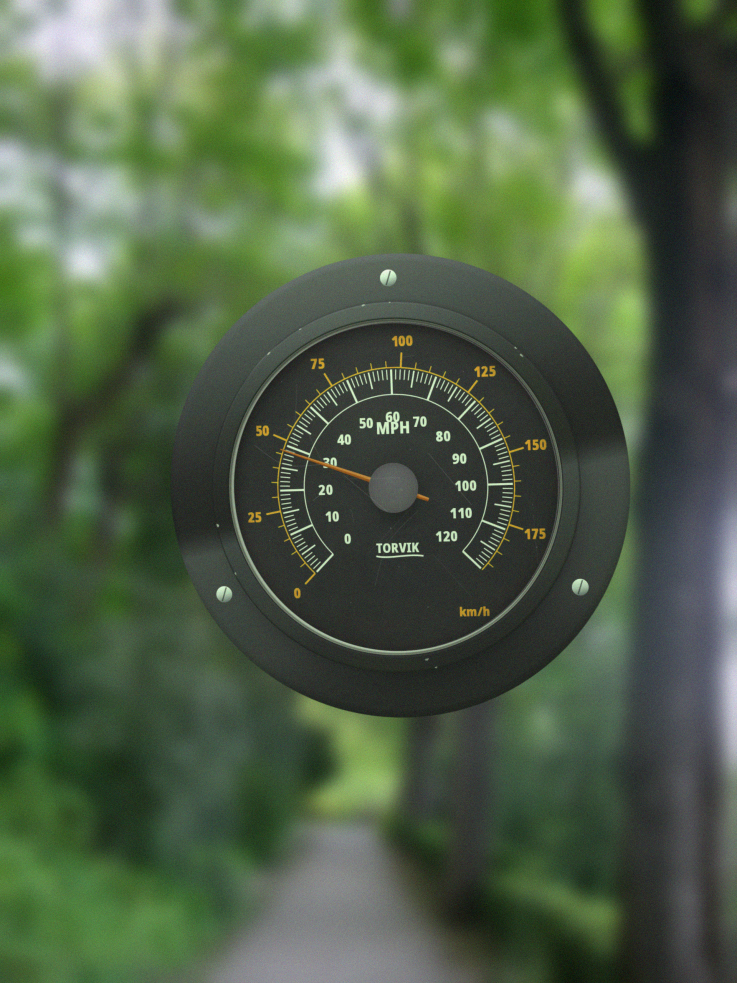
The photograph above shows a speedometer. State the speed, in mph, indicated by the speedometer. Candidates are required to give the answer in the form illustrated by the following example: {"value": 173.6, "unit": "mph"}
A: {"value": 29, "unit": "mph"}
